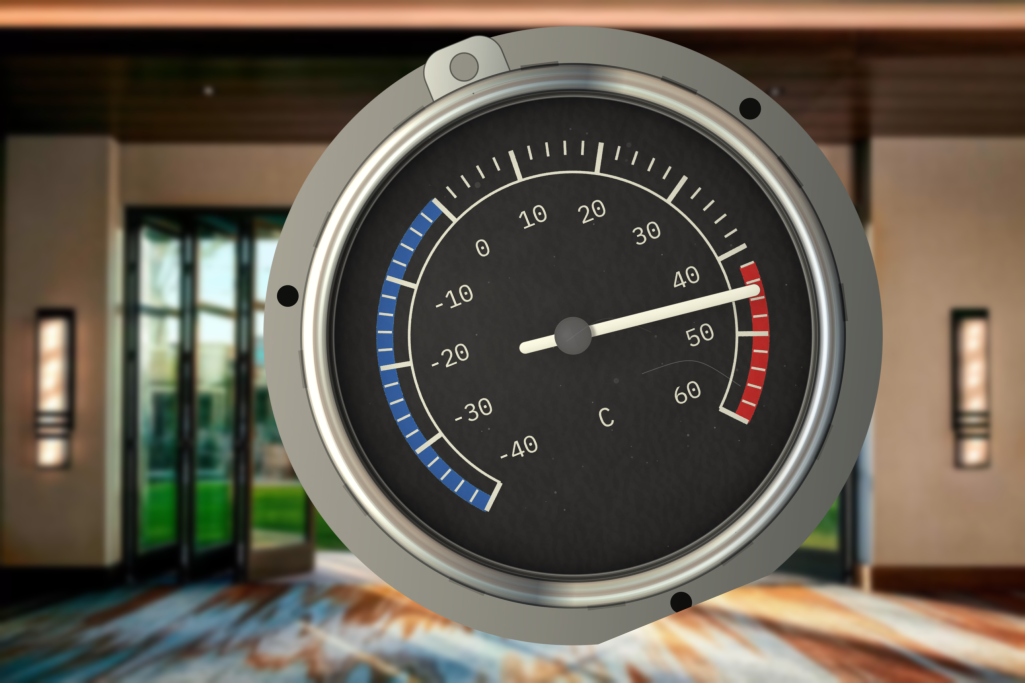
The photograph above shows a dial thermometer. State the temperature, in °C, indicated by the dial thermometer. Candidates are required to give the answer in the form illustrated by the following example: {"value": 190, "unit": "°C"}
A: {"value": 45, "unit": "°C"}
